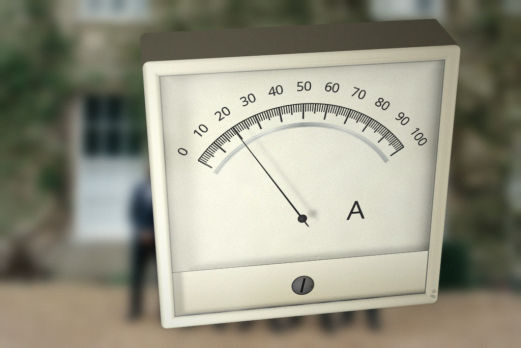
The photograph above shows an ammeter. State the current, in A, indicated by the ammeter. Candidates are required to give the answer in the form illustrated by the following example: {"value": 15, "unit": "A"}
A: {"value": 20, "unit": "A"}
